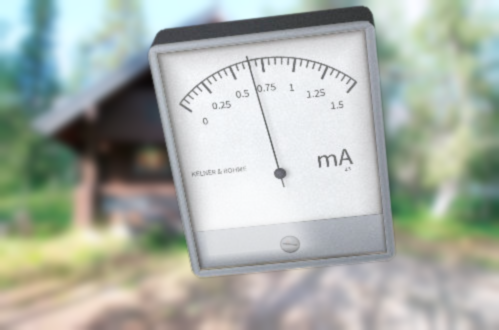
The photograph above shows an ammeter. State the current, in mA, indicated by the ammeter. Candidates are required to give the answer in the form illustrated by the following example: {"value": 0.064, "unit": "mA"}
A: {"value": 0.65, "unit": "mA"}
